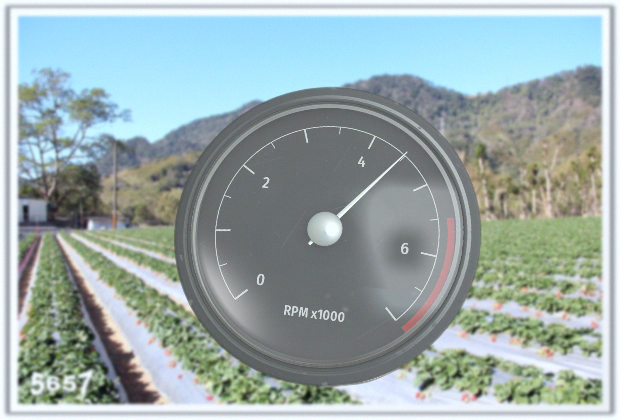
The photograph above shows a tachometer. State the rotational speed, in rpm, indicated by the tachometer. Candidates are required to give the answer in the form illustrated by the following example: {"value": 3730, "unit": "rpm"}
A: {"value": 4500, "unit": "rpm"}
